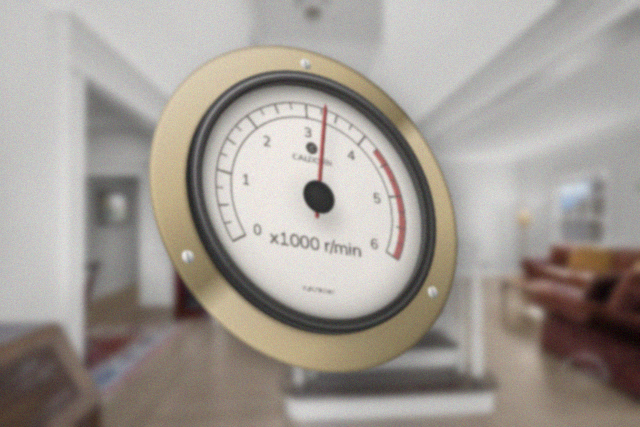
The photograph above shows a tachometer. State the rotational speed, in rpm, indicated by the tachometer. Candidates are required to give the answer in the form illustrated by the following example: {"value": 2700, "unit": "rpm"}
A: {"value": 3250, "unit": "rpm"}
